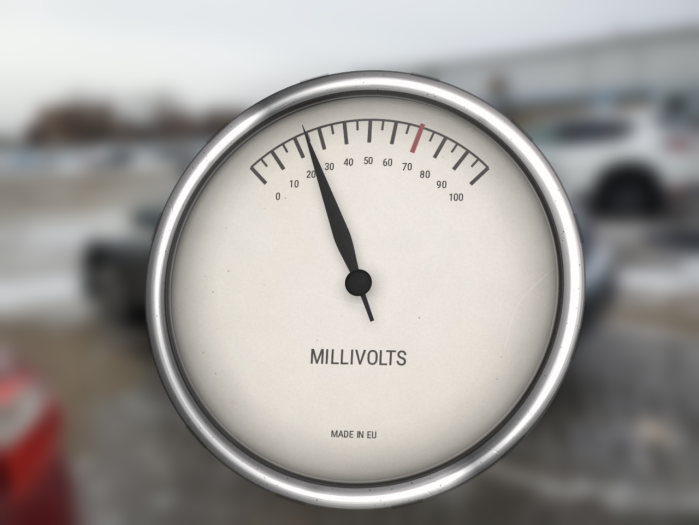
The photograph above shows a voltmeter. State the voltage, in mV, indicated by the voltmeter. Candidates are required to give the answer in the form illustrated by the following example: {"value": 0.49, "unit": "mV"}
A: {"value": 25, "unit": "mV"}
